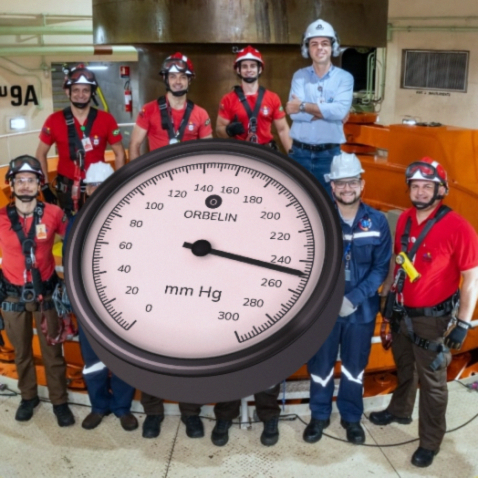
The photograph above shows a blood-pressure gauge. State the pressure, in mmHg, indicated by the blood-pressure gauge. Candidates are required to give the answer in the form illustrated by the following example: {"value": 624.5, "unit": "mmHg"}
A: {"value": 250, "unit": "mmHg"}
